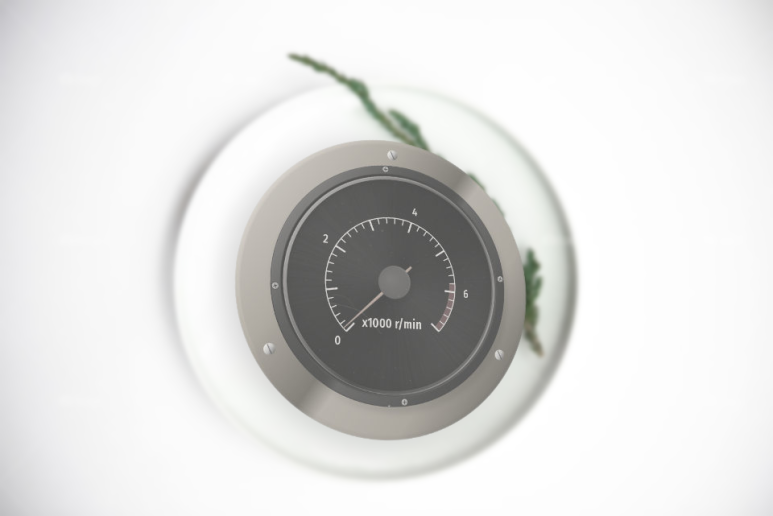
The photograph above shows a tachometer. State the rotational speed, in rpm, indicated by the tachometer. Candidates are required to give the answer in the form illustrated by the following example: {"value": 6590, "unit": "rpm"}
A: {"value": 100, "unit": "rpm"}
